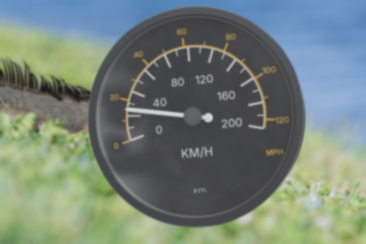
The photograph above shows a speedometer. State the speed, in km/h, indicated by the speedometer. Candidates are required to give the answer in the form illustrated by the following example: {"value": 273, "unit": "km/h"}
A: {"value": 25, "unit": "km/h"}
